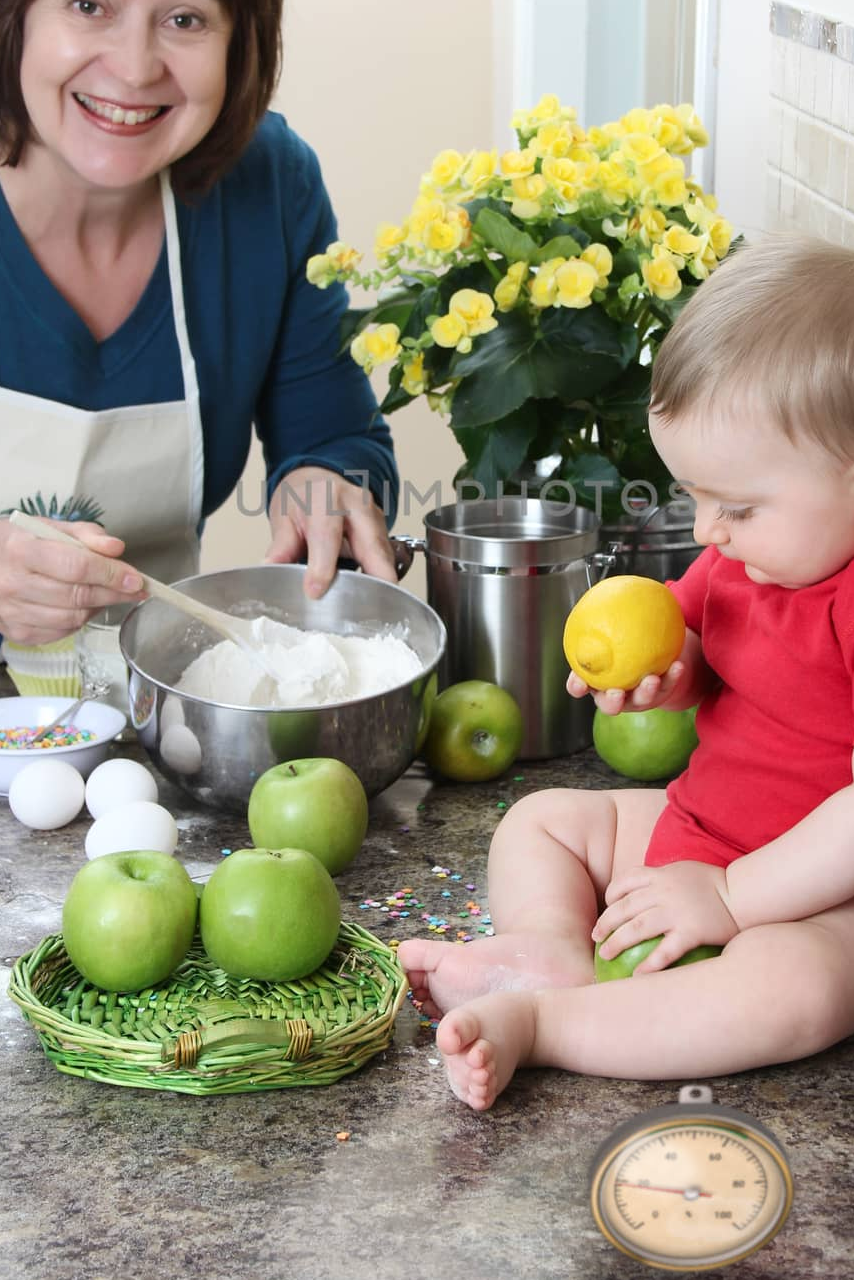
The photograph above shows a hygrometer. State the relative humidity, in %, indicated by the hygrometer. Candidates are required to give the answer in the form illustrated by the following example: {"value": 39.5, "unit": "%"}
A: {"value": 20, "unit": "%"}
